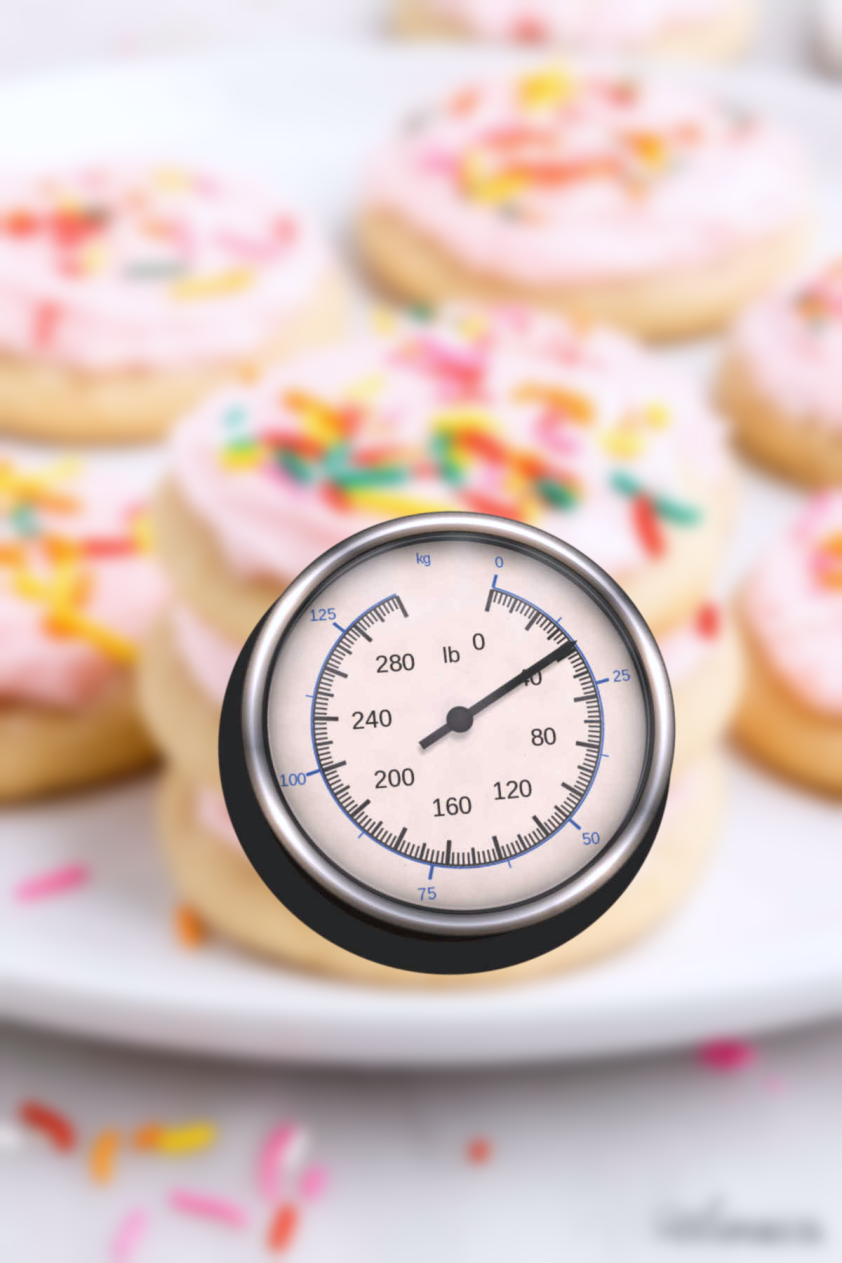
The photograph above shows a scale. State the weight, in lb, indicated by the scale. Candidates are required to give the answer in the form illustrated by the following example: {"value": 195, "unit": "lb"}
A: {"value": 38, "unit": "lb"}
